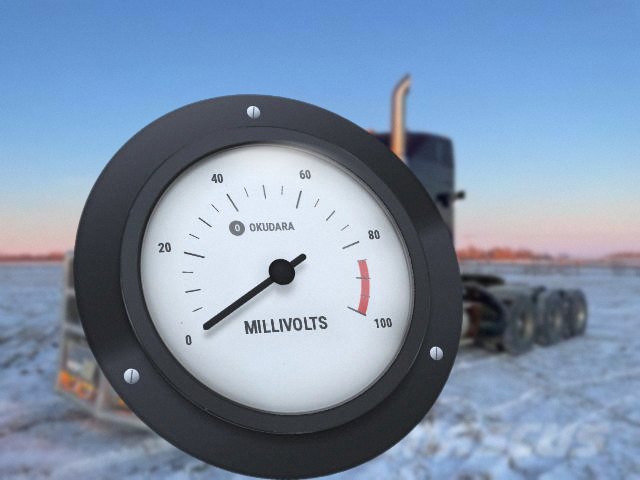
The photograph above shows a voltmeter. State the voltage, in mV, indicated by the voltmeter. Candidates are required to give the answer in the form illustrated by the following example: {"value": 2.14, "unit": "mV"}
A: {"value": 0, "unit": "mV"}
